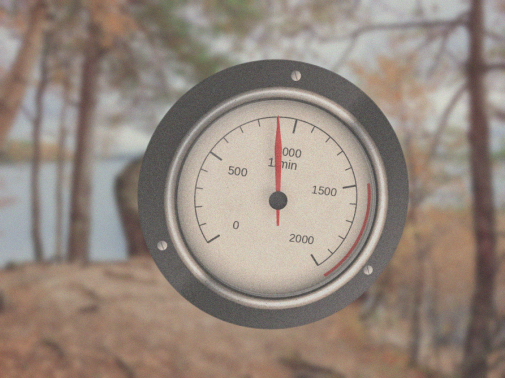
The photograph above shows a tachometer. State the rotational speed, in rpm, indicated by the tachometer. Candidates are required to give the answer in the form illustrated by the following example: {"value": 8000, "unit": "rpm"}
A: {"value": 900, "unit": "rpm"}
